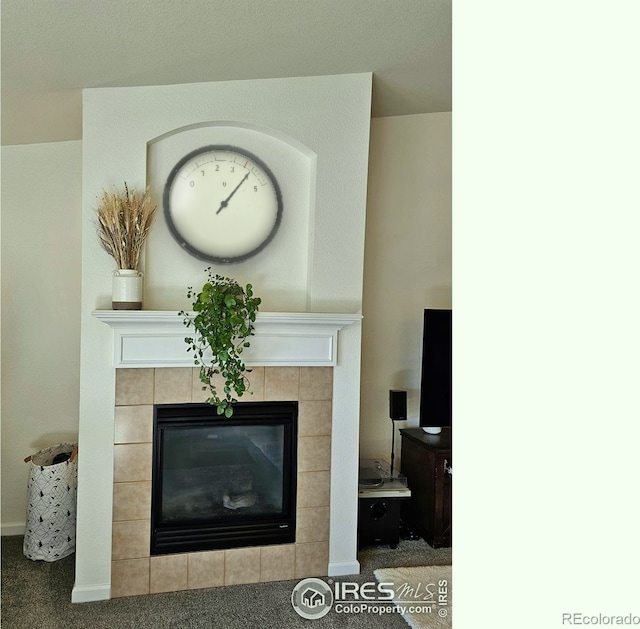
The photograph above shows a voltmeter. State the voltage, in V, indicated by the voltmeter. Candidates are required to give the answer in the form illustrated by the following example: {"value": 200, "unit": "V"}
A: {"value": 4, "unit": "V"}
